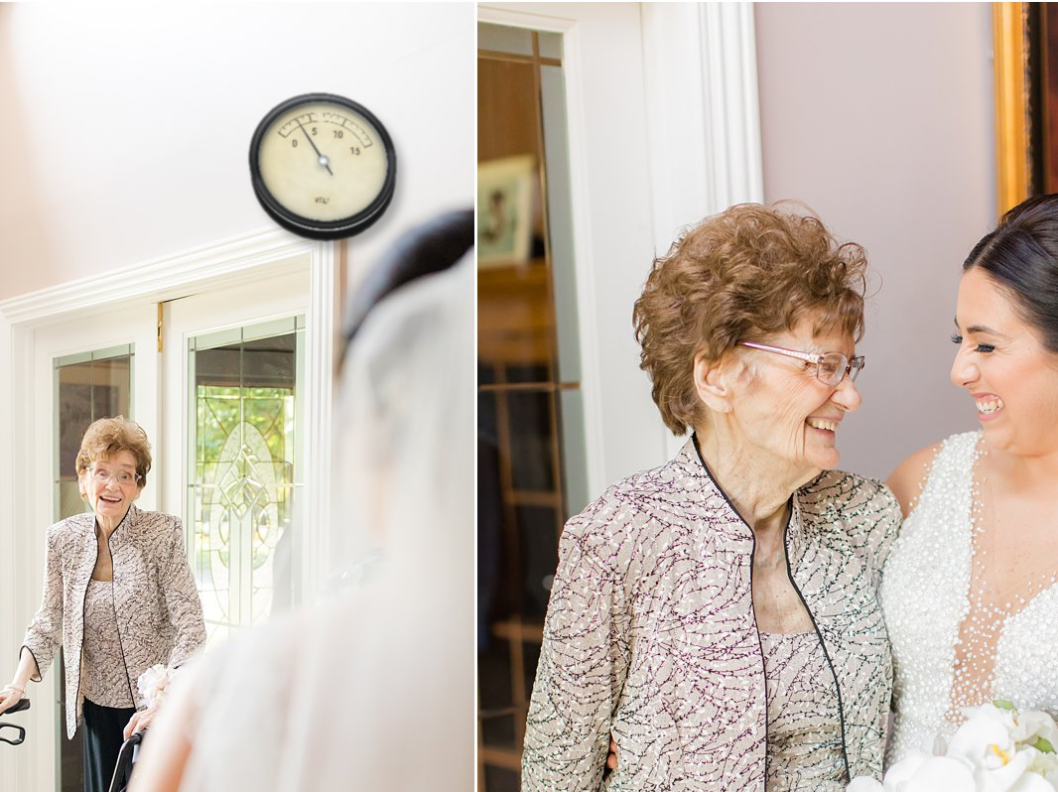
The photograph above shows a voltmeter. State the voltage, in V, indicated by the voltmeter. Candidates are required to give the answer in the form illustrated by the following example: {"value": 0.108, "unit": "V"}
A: {"value": 3, "unit": "V"}
